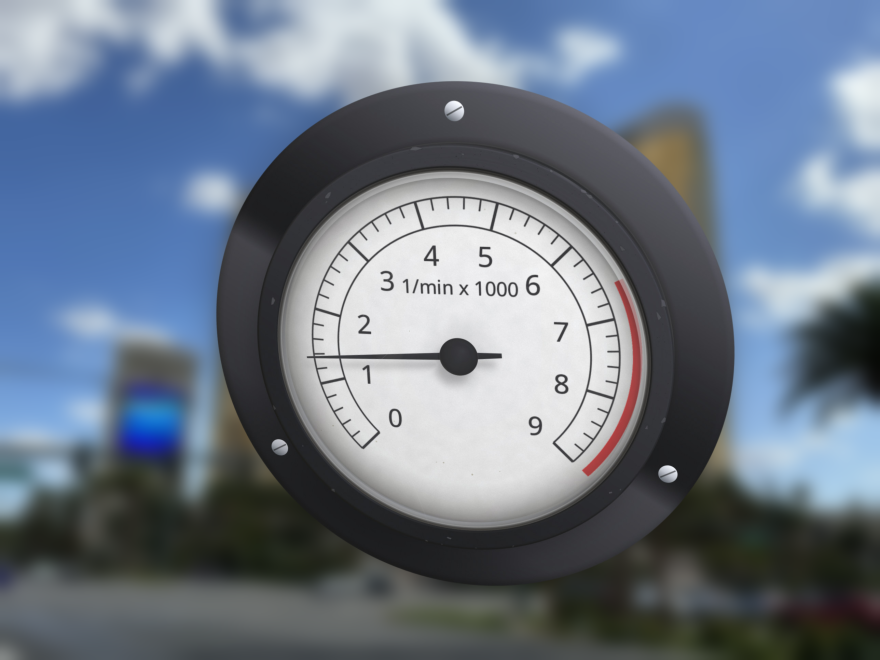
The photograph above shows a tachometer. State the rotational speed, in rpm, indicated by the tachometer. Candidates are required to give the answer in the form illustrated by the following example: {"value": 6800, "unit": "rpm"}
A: {"value": 1400, "unit": "rpm"}
